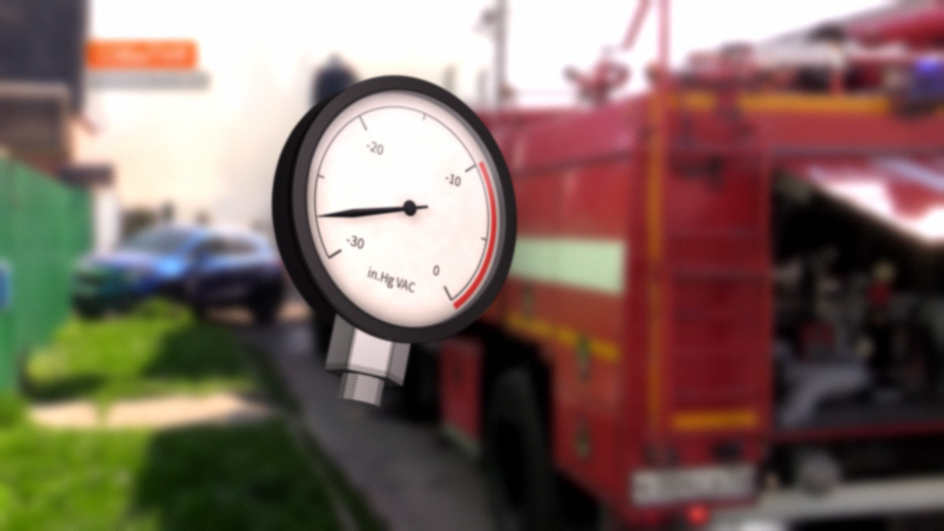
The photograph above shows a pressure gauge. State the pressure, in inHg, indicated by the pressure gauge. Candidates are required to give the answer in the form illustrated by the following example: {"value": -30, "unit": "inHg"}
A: {"value": -27.5, "unit": "inHg"}
